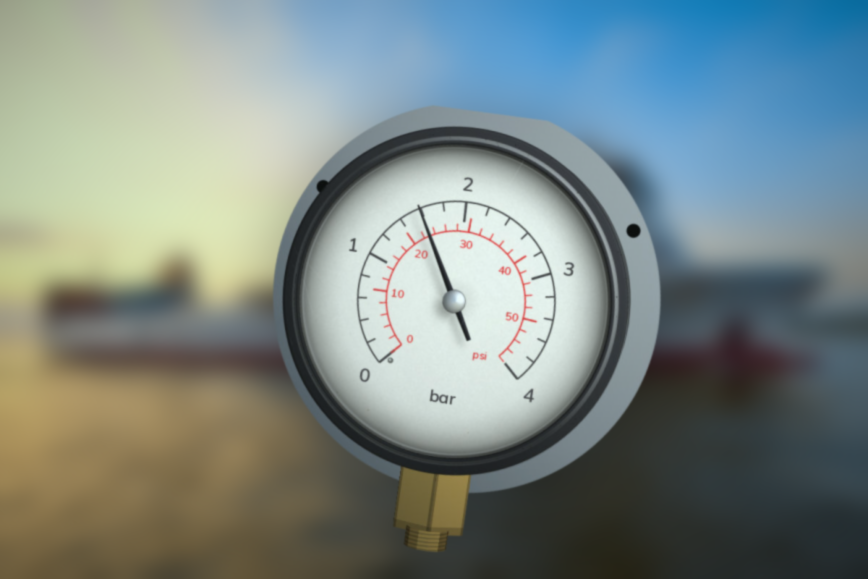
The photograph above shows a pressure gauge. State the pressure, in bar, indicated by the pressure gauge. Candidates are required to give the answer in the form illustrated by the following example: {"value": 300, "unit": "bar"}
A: {"value": 1.6, "unit": "bar"}
